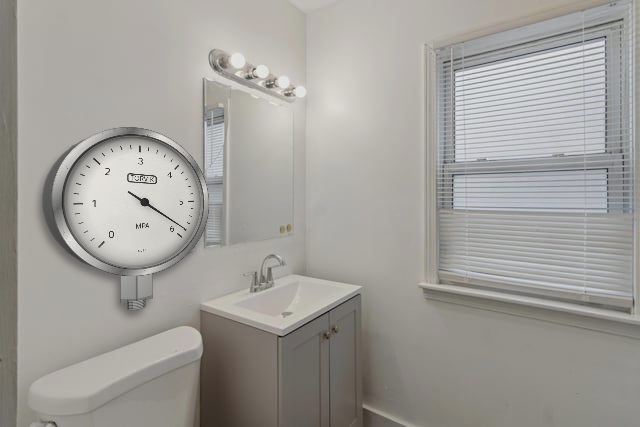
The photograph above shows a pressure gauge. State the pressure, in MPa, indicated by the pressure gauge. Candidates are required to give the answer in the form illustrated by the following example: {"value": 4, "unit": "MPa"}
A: {"value": 5.8, "unit": "MPa"}
